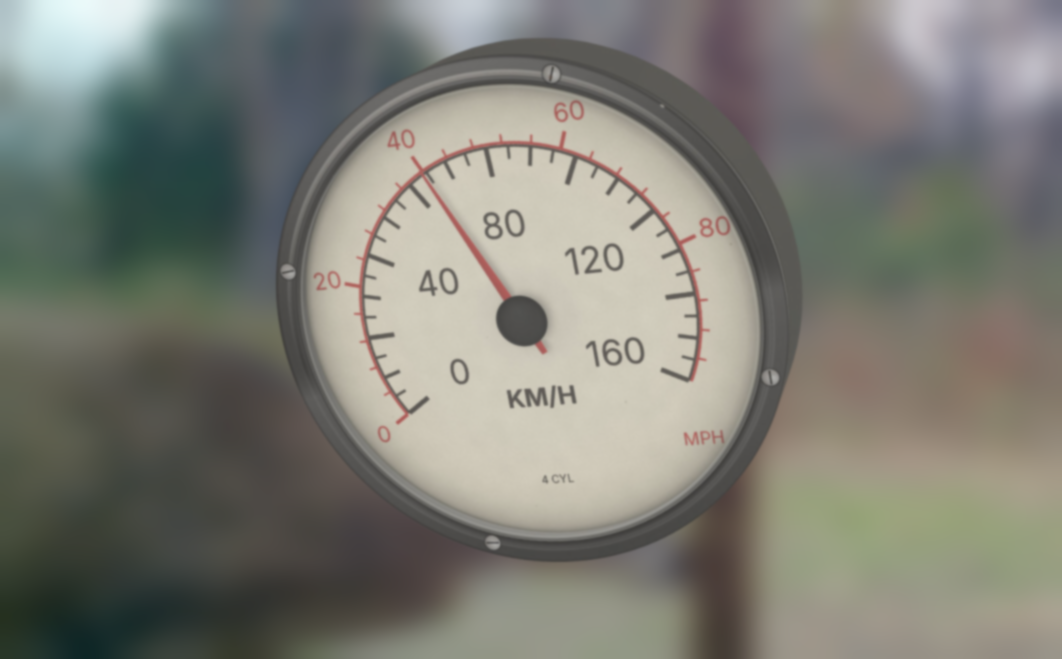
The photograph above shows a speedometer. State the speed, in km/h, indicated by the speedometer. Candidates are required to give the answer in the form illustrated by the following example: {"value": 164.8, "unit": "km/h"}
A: {"value": 65, "unit": "km/h"}
